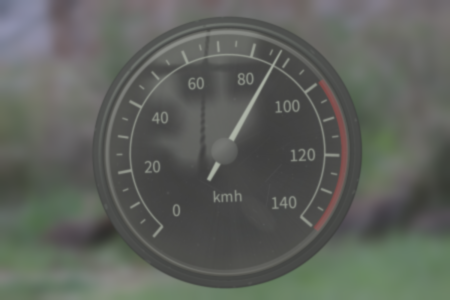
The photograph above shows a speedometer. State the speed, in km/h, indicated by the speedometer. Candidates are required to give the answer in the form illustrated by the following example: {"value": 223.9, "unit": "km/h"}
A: {"value": 87.5, "unit": "km/h"}
